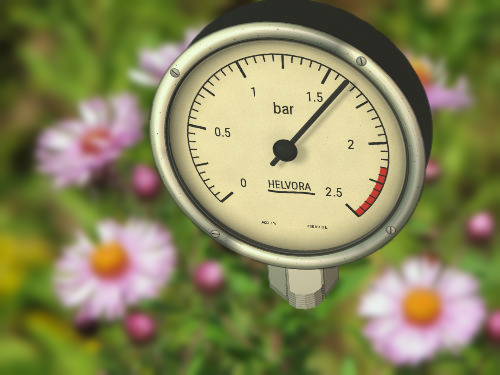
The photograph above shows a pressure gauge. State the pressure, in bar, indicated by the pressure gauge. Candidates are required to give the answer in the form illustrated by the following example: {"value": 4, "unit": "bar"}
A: {"value": 1.6, "unit": "bar"}
